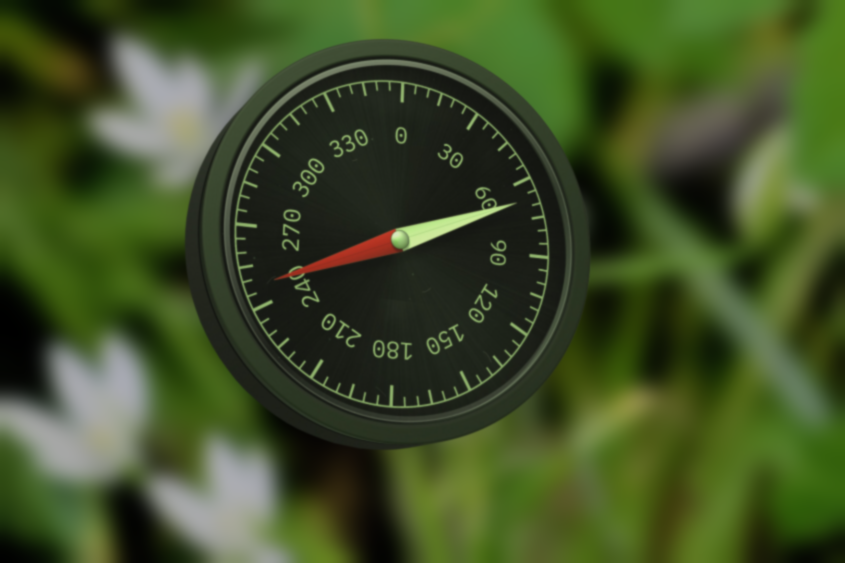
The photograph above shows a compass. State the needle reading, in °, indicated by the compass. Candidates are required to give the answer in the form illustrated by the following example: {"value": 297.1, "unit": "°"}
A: {"value": 247.5, "unit": "°"}
